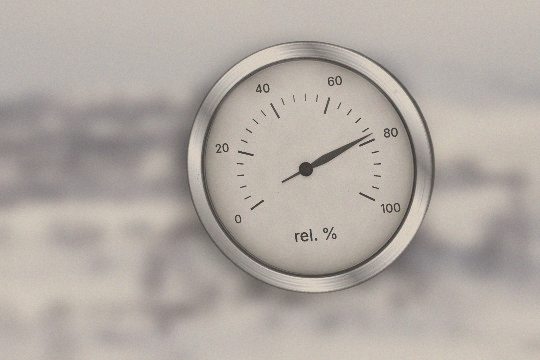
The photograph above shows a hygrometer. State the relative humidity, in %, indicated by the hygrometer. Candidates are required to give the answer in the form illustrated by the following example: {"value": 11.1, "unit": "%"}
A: {"value": 78, "unit": "%"}
